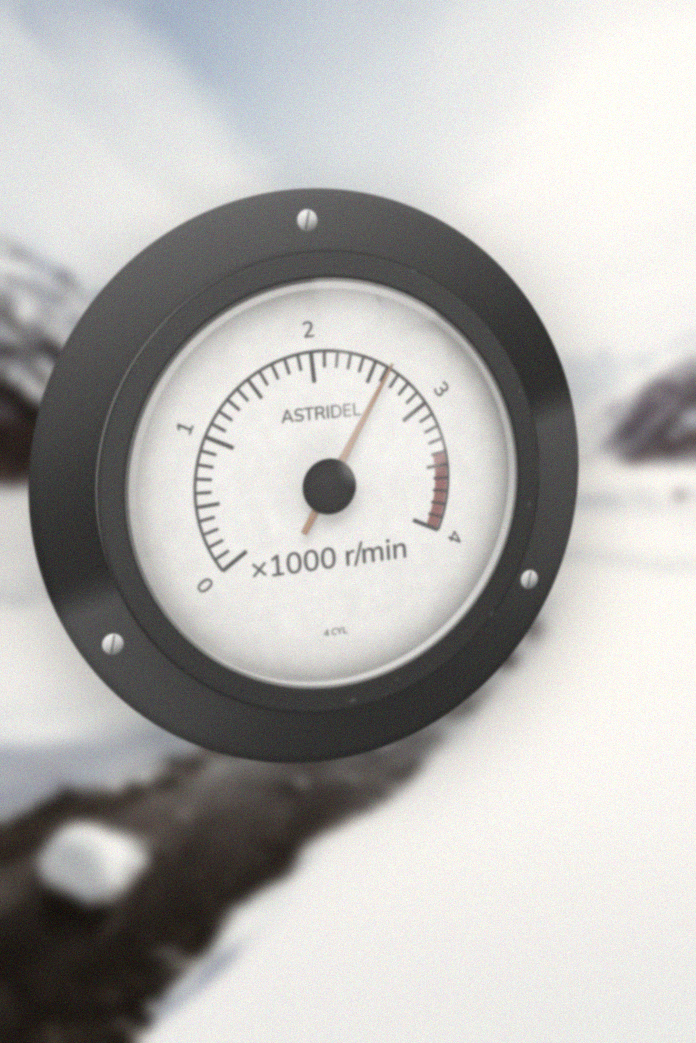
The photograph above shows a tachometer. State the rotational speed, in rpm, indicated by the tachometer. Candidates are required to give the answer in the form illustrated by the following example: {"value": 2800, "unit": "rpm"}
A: {"value": 2600, "unit": "rpm"}
